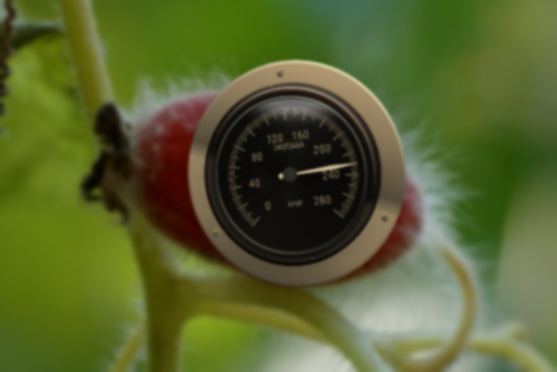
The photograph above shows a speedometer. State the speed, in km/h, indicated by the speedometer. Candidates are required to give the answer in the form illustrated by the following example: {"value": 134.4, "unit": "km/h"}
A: {"value": 230, "unit": "km/h"}
